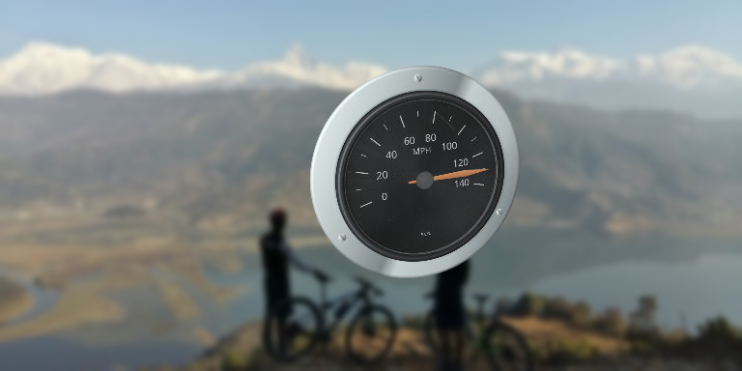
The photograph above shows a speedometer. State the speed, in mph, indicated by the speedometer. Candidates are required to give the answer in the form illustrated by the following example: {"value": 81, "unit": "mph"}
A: {"value": 130, "unit": "mph"}
